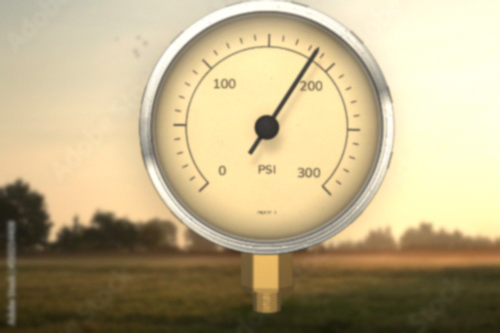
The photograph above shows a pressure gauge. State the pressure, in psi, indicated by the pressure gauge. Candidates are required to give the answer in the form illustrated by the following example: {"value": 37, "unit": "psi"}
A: {"value": 185, "unit": "psi"}
